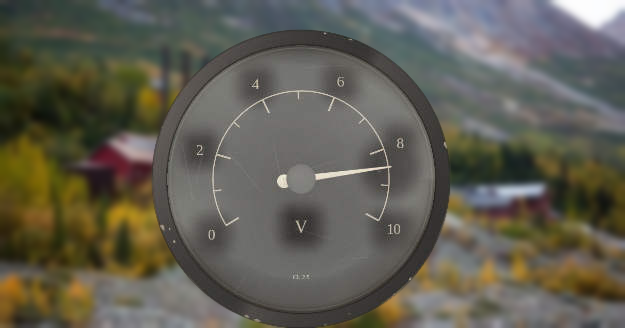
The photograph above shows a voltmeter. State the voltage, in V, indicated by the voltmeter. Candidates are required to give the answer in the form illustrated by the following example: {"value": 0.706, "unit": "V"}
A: {"value": 8.5, "unit": "V"}
